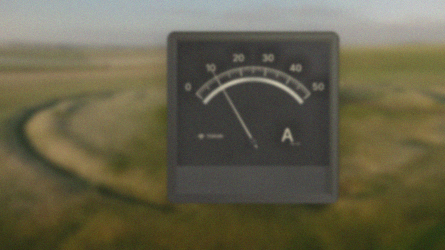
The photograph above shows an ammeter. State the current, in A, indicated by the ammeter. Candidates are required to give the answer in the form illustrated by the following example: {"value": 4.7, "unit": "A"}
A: {"value": 10, "unit": "A"}
